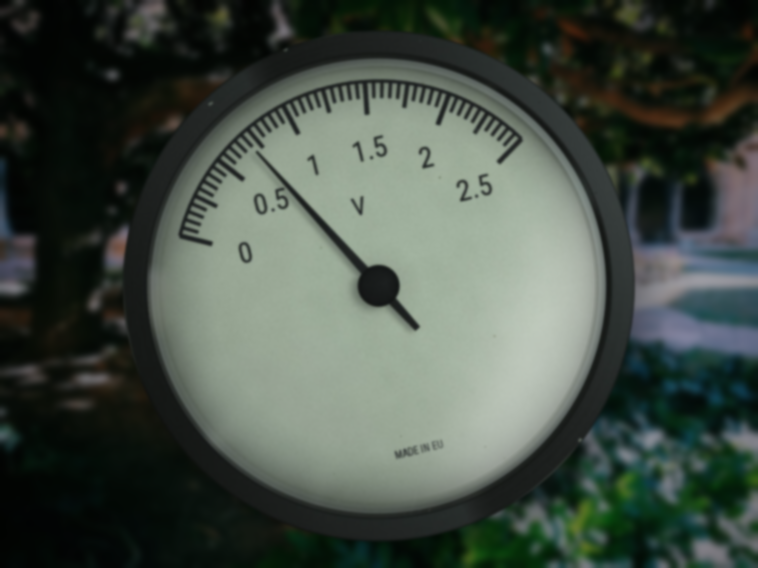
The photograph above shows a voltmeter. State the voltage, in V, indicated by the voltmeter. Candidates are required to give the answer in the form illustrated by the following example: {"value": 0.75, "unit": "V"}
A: {"value": 0.7, "unit": "V"}
